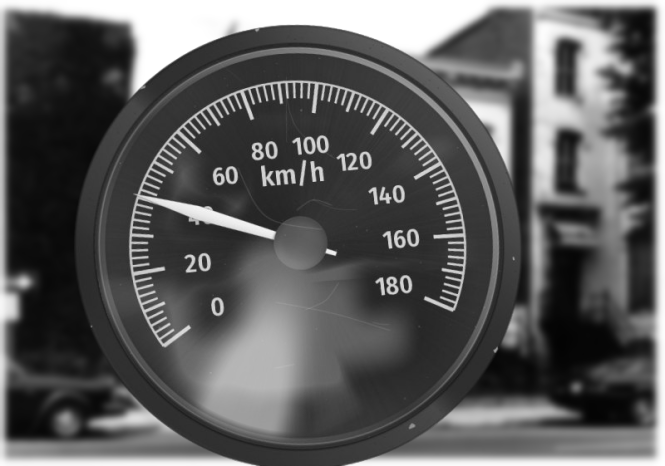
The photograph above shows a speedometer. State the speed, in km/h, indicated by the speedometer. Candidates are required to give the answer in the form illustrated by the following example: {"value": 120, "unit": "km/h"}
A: {"value": 40, "unit": "km/h"}
